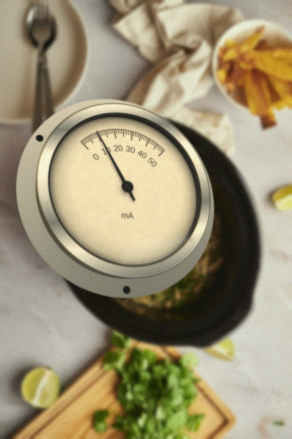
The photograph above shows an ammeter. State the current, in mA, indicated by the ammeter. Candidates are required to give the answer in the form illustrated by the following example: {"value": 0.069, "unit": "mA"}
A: {"value": 10, "unit": "mA"}
